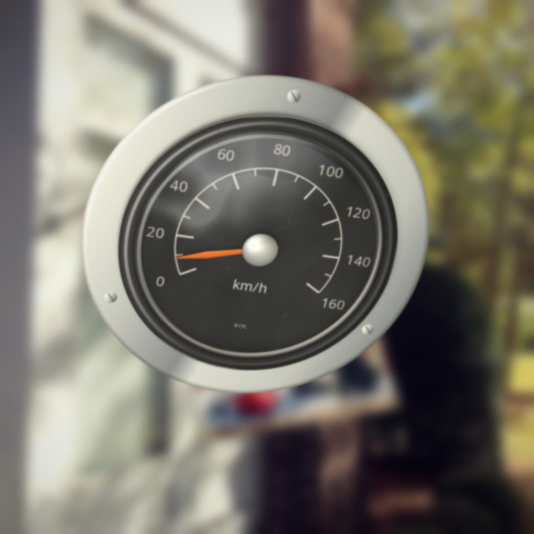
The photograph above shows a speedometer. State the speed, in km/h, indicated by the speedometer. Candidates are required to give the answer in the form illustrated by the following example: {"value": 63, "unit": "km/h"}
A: {"value": 10, "unit": "km/h"}
